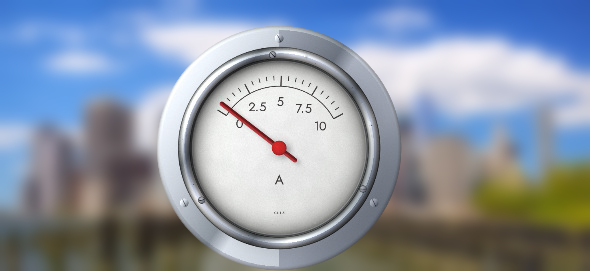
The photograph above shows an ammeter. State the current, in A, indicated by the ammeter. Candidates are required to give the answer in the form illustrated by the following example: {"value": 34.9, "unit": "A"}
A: {"value": 0.5, "unit": "A"}
